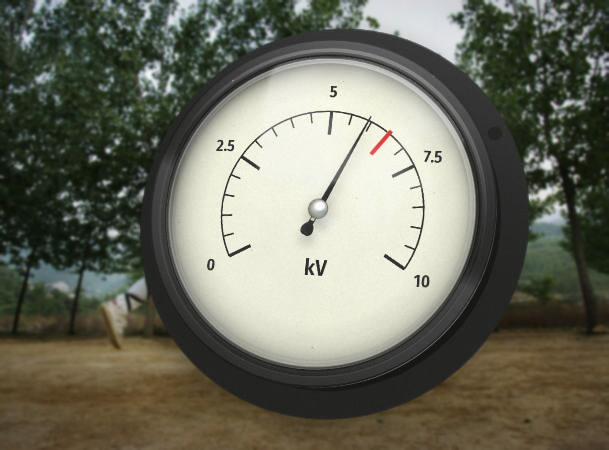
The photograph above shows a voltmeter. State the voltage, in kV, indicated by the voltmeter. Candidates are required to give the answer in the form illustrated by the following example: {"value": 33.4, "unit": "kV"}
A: {"value": 6, "unit": "kV"}
